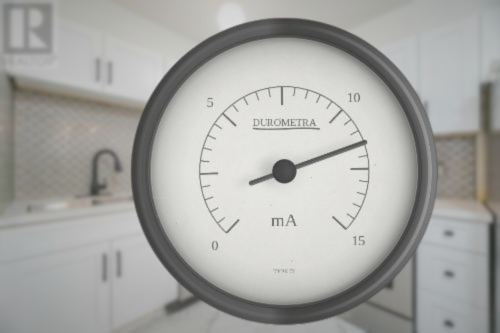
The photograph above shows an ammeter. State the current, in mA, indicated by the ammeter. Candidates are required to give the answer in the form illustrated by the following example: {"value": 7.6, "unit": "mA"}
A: {"value": 11.5, "unit": "mA"}
